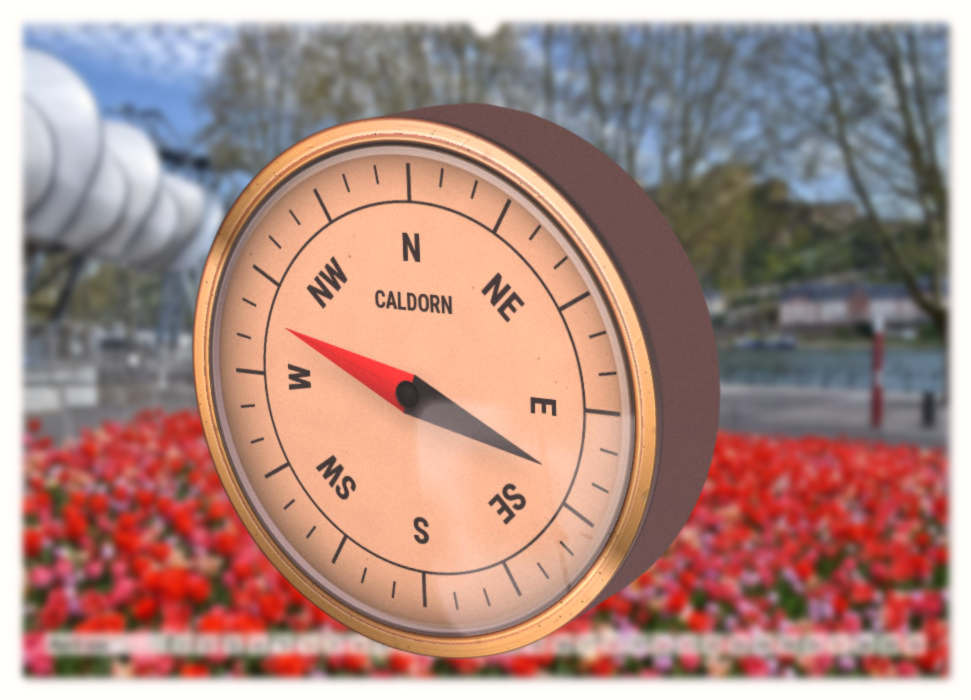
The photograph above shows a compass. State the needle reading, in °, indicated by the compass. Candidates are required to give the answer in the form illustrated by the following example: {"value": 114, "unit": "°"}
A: {"value": 290, "unit": "°"}
